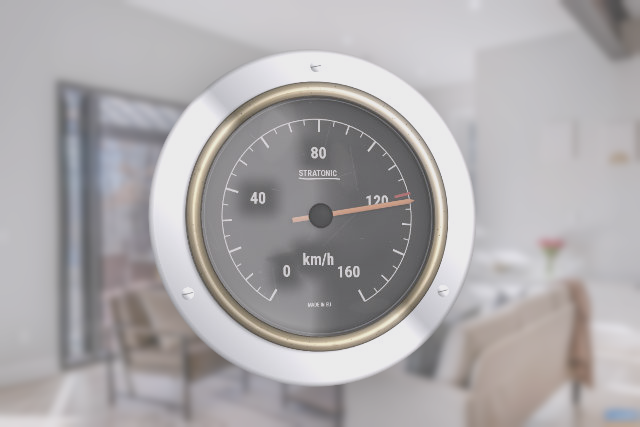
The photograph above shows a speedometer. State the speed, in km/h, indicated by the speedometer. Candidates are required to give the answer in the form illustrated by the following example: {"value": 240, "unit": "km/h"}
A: {"value": 122.5, "unit": "km/h"}
